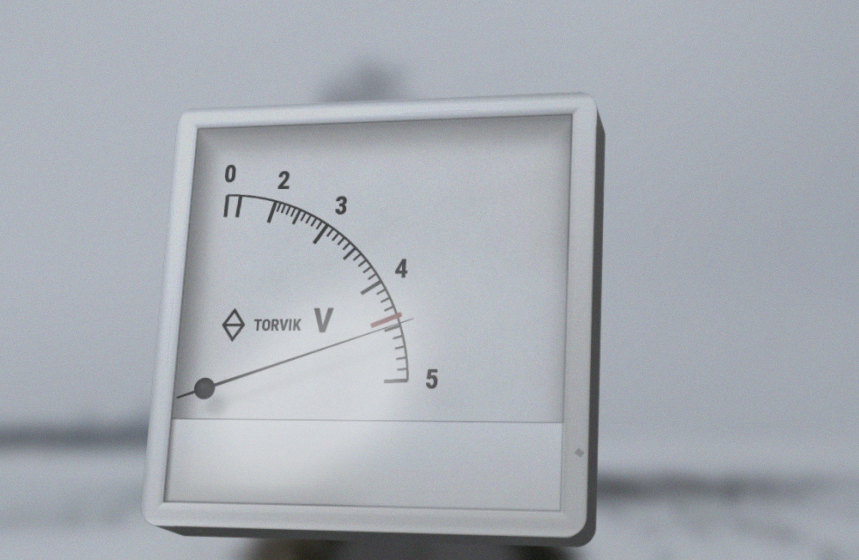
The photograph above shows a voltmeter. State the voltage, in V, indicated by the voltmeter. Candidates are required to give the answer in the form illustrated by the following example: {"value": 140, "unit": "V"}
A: {"value": 4.5, "unit": "V"}
